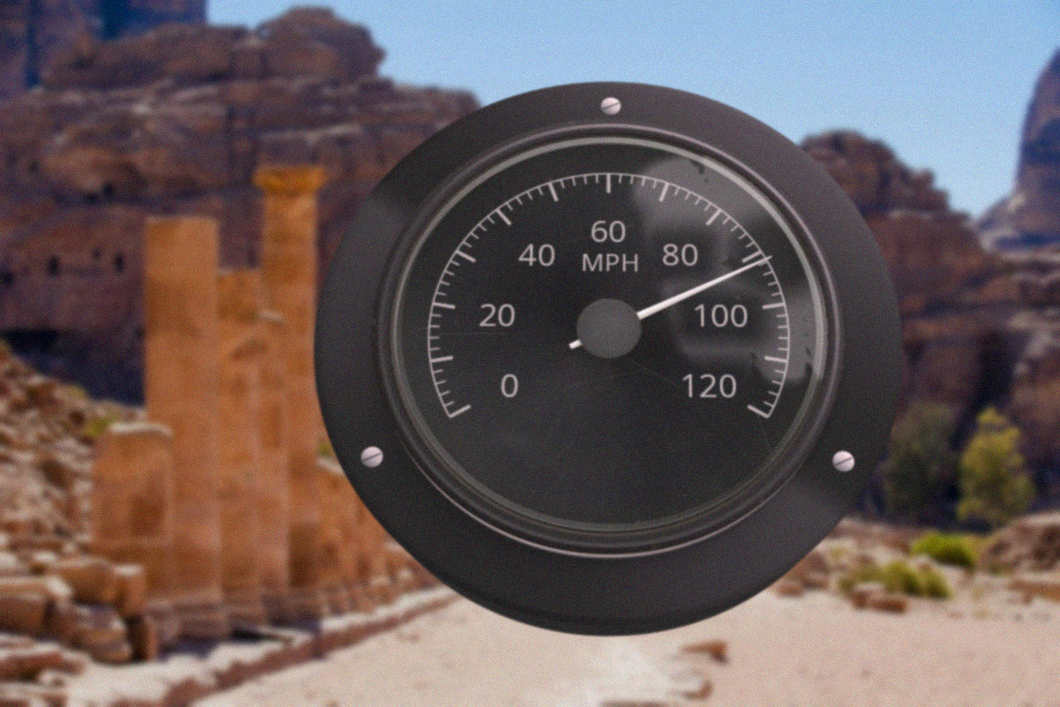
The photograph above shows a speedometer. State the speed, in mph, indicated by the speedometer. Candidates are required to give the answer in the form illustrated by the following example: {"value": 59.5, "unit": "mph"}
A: {"value": 92, "unit": "mph"}
